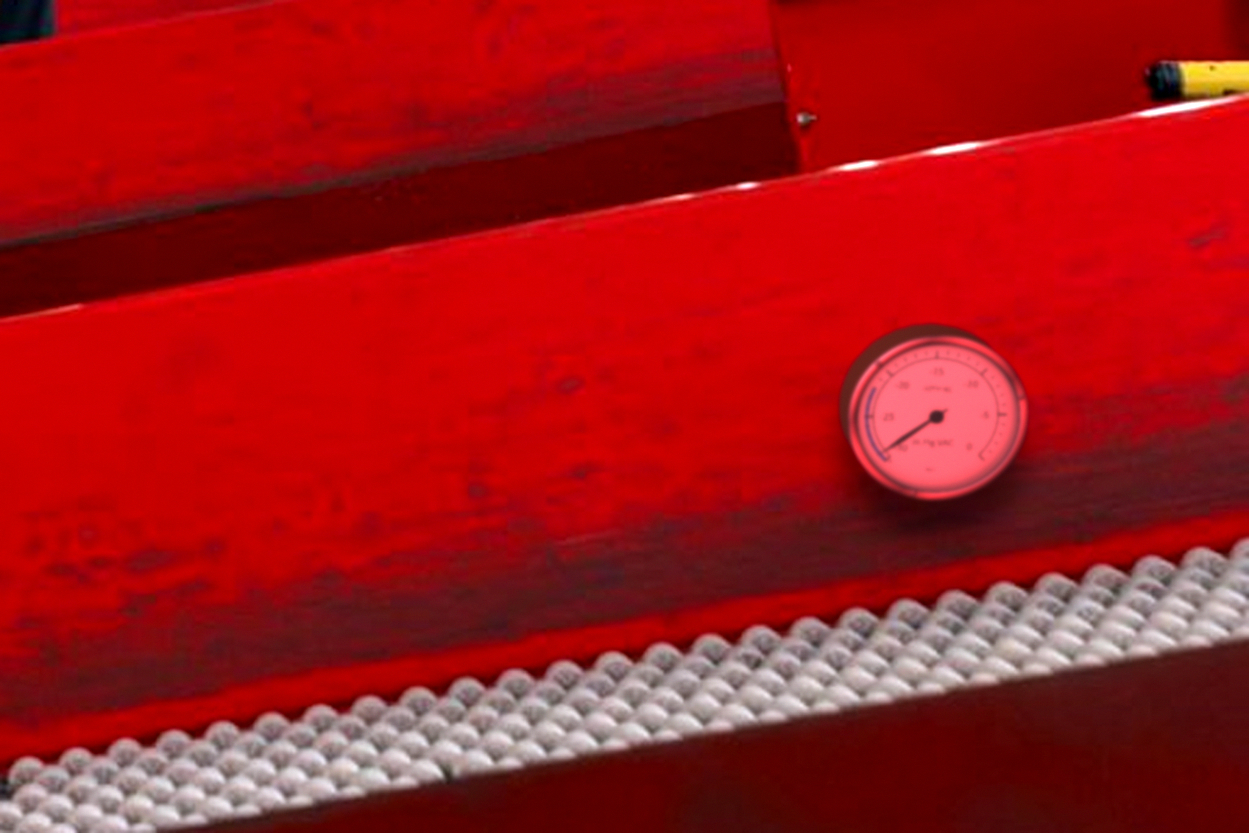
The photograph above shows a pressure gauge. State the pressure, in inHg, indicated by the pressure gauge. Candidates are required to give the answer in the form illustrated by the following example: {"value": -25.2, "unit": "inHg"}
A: {"value": -29, "unit": "inHg"}
